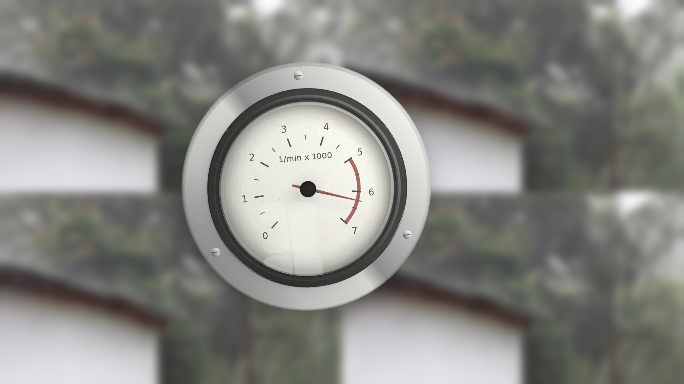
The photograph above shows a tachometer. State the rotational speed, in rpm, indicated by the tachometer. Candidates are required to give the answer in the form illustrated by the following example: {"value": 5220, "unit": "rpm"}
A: {"value": 6250, "unit": "rpm"}
